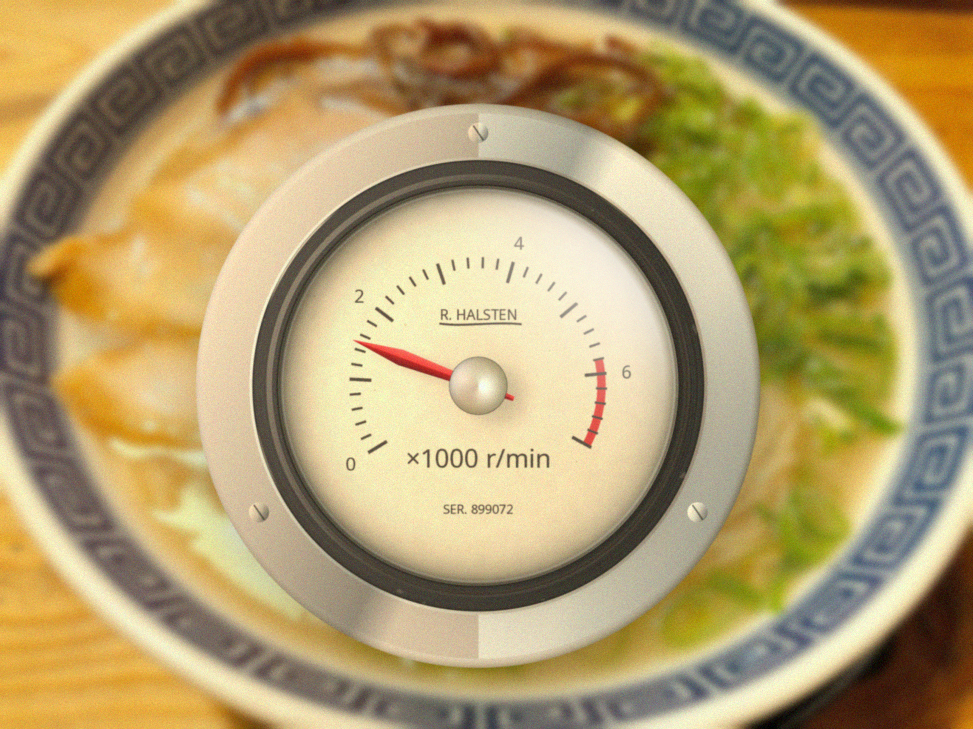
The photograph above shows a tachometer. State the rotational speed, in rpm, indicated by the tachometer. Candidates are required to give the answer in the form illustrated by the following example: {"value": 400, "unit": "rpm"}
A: {"value": 1500, "unit": "rpm"}
